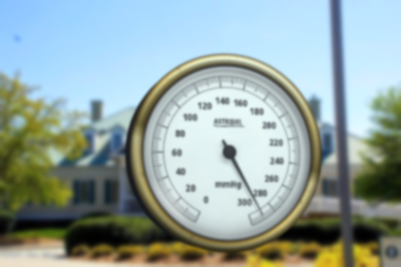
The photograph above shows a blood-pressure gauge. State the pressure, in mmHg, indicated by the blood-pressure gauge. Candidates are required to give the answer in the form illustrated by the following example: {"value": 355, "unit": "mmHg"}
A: {"value": 290, "unit": "mmHg"}
